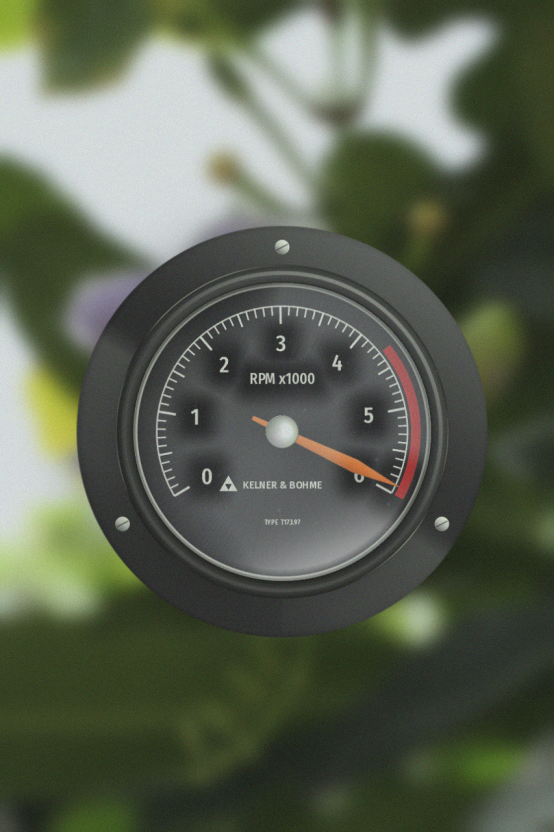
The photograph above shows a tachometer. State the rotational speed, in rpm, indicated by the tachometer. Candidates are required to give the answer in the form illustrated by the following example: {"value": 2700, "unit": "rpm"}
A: {"value": 5900, "unit": "rpm"}
